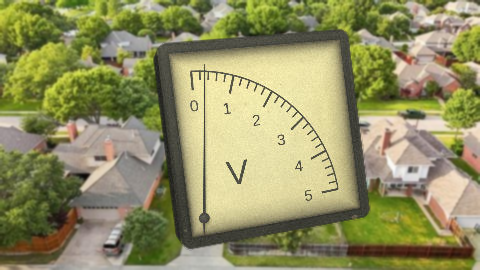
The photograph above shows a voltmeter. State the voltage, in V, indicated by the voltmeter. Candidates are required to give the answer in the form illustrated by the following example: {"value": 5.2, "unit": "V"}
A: {"value": 0.3, "unit": "V"}
